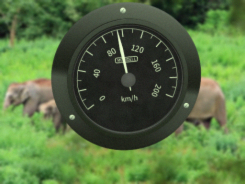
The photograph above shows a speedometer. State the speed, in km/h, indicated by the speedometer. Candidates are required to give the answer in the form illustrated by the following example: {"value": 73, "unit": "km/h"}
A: {"value": 95, "unit": "km/h"}
